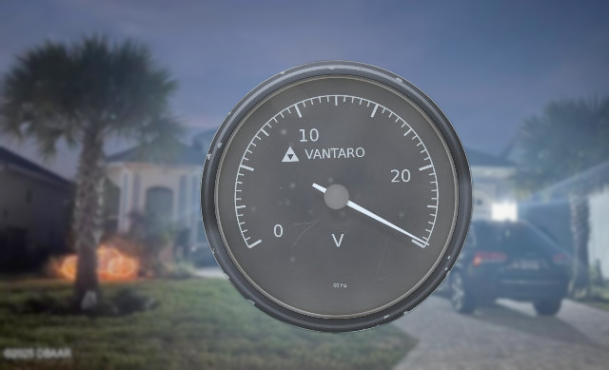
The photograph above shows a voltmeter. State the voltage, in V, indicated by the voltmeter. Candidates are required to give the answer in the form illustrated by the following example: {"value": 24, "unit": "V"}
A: {"value": 24.75, "unit": "V"}
